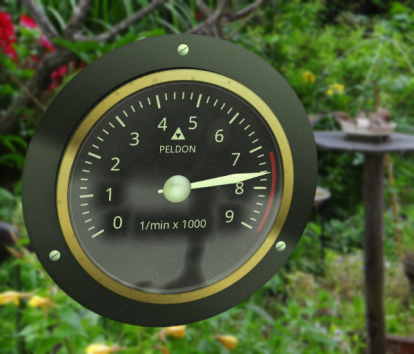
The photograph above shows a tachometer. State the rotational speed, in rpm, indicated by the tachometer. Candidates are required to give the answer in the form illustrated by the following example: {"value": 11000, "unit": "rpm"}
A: {"value": 7600, "unit": "rpm"}
